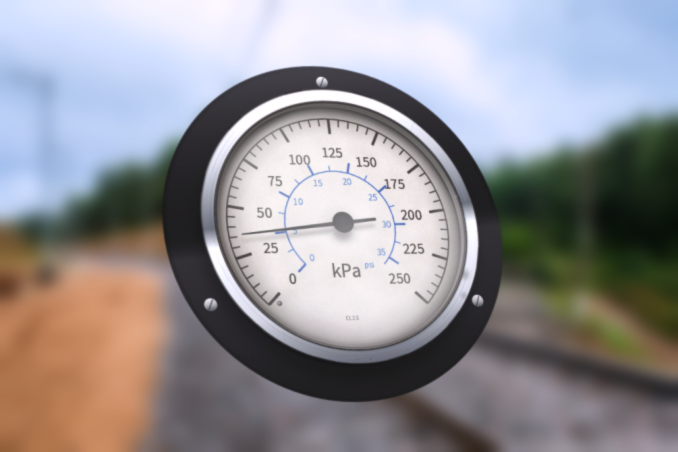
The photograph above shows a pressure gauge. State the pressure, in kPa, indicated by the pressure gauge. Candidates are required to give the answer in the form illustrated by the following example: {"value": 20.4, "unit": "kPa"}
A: {"value": 35, "unit": "kPa"}
